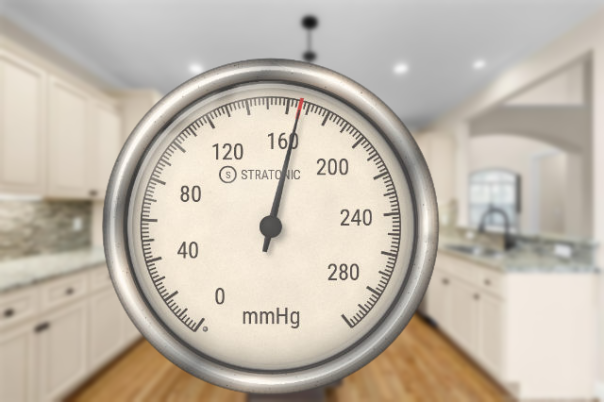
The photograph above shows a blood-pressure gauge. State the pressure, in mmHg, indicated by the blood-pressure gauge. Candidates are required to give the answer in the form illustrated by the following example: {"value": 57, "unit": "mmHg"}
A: {"value": 166, "unit": "mmHg"}
